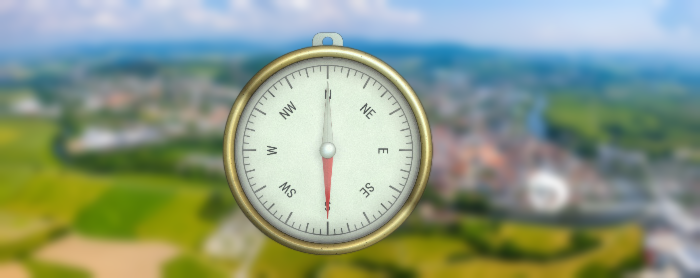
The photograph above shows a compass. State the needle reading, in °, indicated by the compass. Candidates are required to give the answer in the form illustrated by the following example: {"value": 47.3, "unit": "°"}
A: {"value": 180, "unit": "°"}
